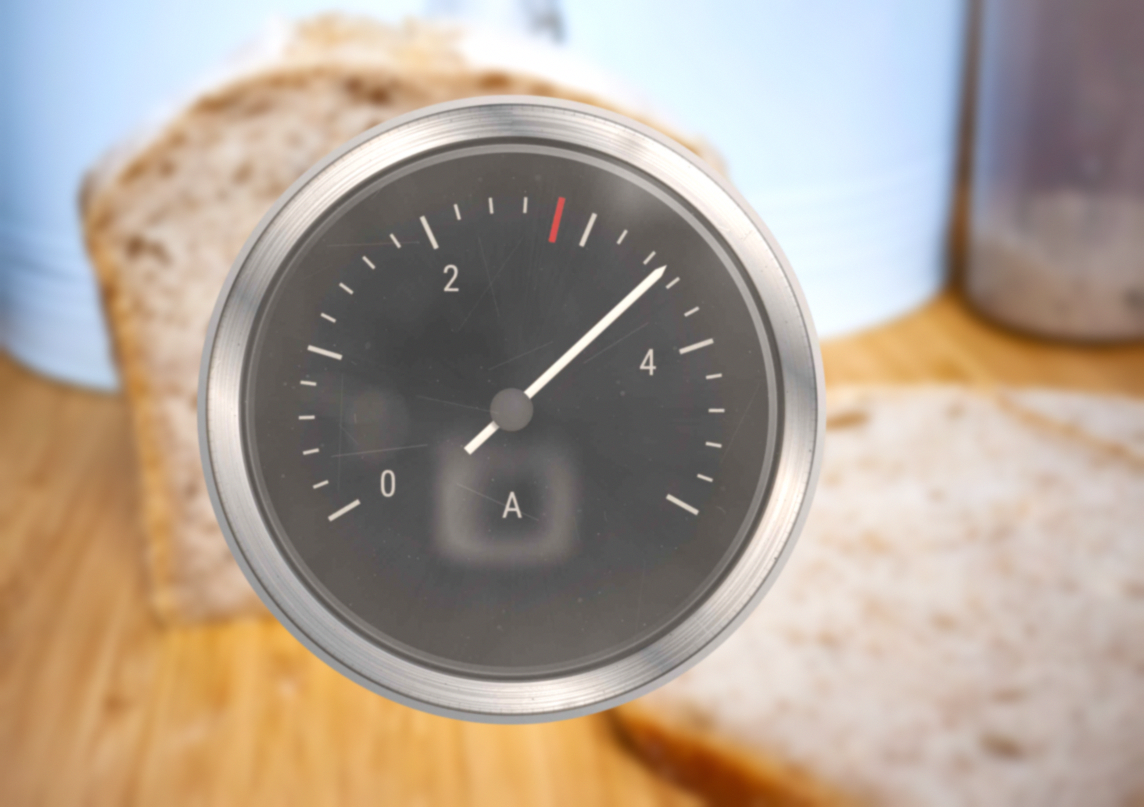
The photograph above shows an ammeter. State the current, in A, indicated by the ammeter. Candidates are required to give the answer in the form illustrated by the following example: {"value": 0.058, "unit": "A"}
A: {"value": 3.5, "unit": "A"}
